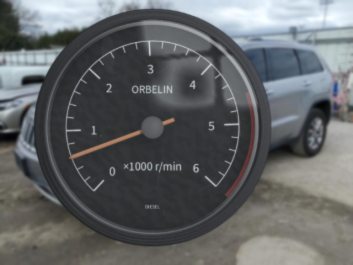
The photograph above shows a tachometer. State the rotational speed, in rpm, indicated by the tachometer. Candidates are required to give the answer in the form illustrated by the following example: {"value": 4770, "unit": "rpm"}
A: {"value": 600, "unit": "rpm"}
